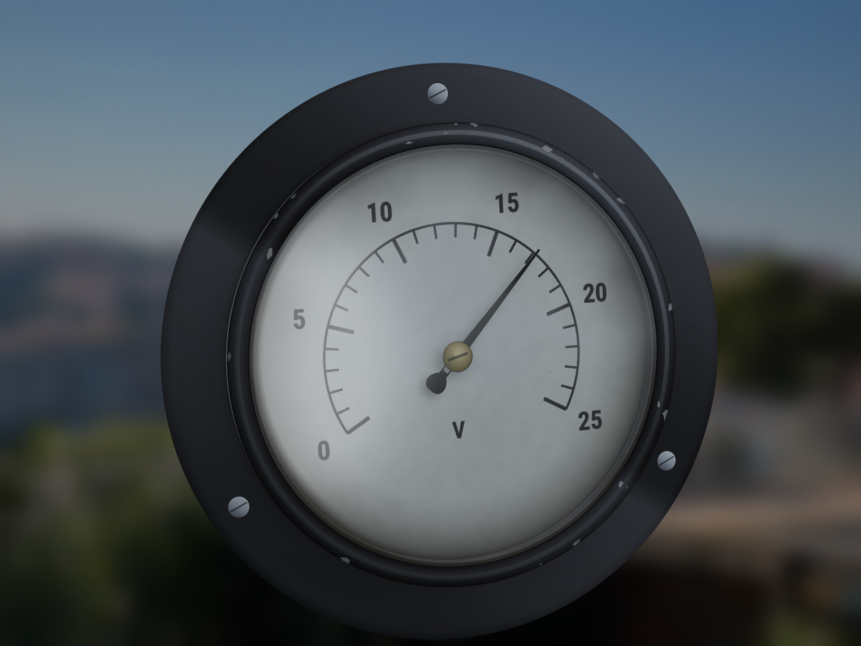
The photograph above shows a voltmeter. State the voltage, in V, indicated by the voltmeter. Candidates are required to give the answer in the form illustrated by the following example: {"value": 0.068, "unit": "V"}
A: {"value": 17, "unit": "V"}
